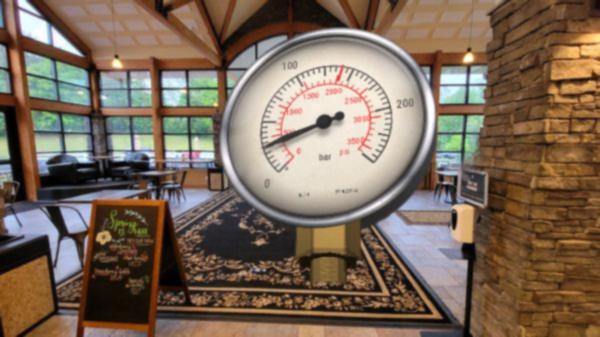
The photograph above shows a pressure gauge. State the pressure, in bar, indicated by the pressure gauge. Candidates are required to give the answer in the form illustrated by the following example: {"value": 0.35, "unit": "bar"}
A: {"value": 25, "unit": "bar"}
